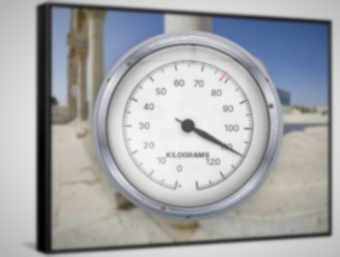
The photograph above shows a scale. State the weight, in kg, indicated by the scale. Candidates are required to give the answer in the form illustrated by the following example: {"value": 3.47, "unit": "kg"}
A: {"value": 110, "unit": "kg"}
